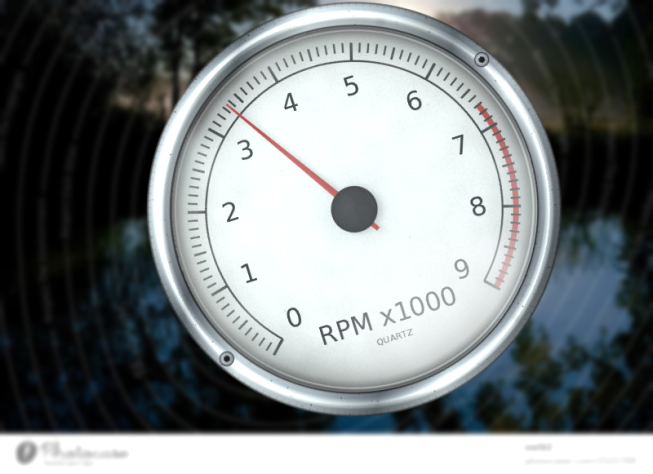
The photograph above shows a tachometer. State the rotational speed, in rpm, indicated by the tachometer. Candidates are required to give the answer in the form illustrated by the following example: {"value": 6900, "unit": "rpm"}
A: {"value": 3350, "unit": "rpm"}
